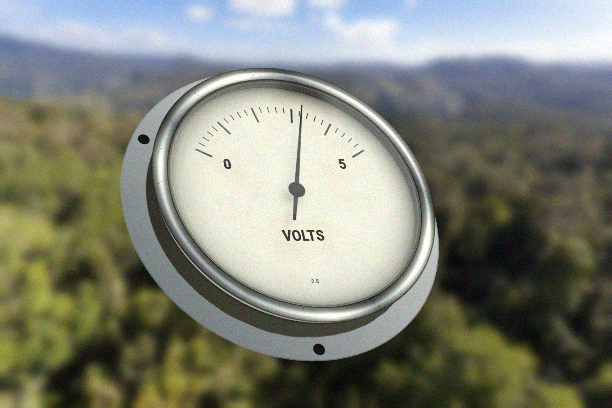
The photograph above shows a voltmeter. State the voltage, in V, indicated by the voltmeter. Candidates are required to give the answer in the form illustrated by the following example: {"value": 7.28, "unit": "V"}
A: {"value": 3.2, "unit": "V"}
